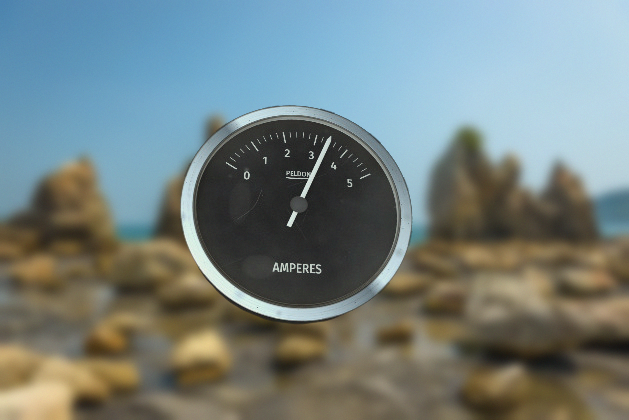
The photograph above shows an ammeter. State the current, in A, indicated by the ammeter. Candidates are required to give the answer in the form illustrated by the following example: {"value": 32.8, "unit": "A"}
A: {"value": 3.4, "unit": "A"}
